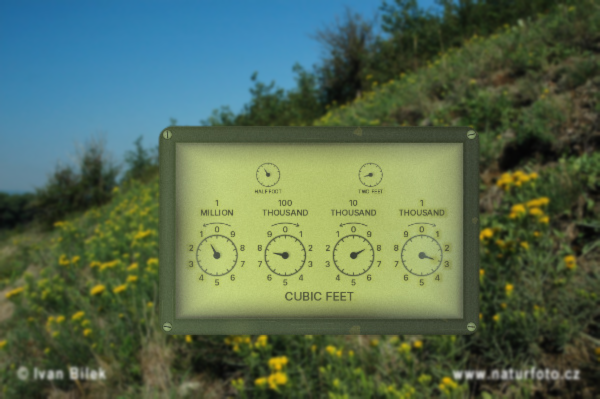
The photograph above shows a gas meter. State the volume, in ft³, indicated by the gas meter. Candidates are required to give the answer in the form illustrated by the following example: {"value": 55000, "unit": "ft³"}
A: {"value": 78300, "unit": "ft³"}
